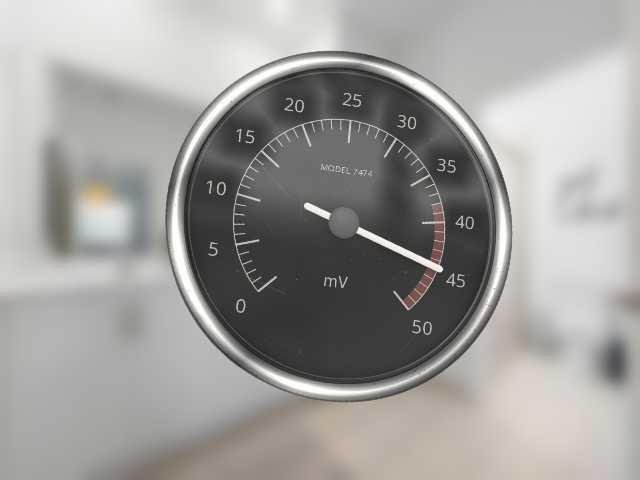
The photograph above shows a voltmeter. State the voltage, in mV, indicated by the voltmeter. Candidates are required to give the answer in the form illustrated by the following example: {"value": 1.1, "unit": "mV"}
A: {"value": 45, "unit": "mV"}
